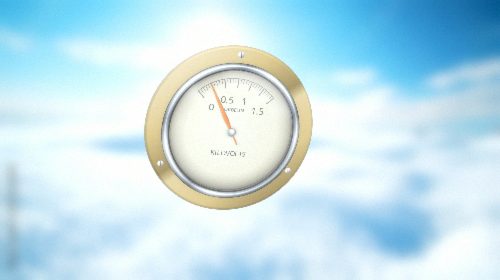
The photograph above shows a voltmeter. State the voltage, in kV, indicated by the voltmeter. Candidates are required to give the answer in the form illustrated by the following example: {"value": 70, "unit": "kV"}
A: {"value": 0.25, "unit": "kV"}
